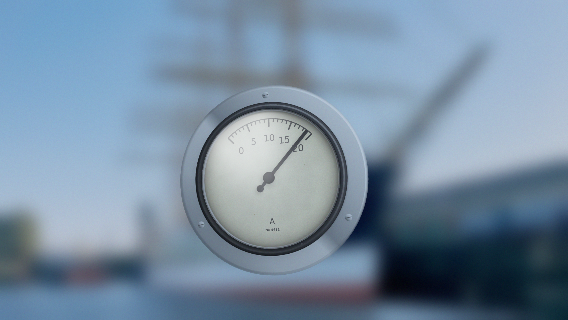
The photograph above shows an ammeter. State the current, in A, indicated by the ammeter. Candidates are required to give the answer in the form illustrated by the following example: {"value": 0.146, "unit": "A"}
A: {"value": 19, "unit": "A"}
